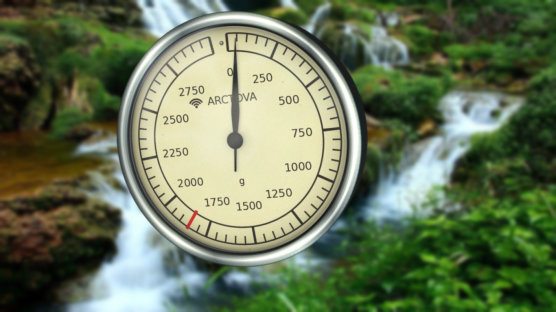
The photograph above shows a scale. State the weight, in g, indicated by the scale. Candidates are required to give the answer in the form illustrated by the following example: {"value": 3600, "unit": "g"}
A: {"value": 50, "unit": "g"}
